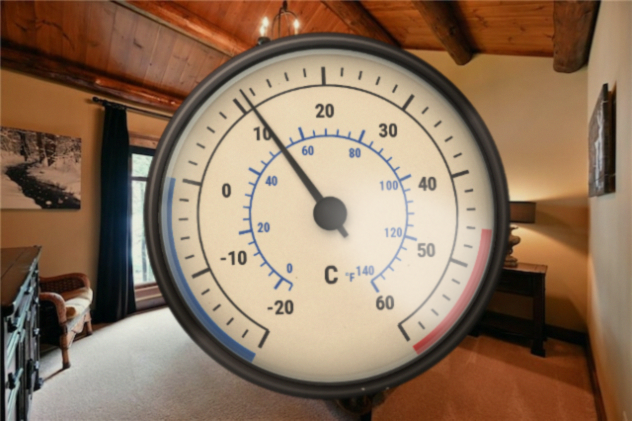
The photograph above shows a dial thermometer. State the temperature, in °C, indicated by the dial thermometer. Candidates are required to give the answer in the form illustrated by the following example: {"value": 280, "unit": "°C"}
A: {"value": 11, "unit": "°C"}
